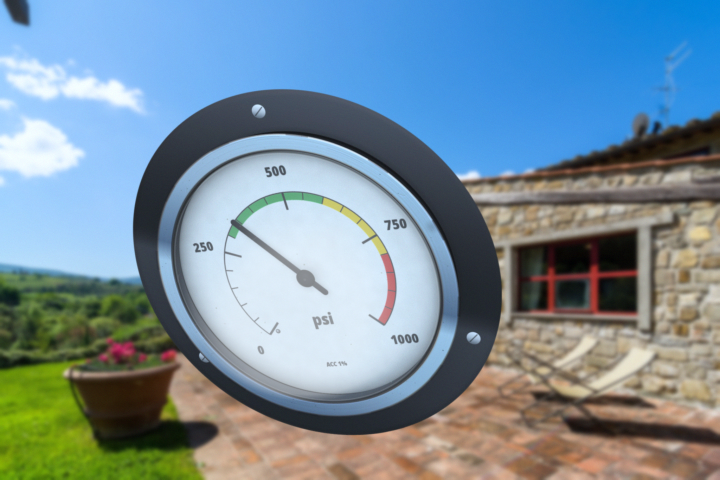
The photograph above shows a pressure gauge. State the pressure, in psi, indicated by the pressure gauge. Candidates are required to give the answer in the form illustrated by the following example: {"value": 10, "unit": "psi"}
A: {"value": 350, "unit": "psi"}
